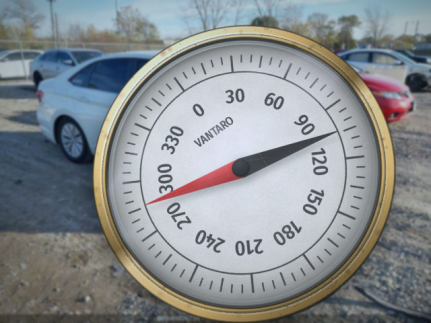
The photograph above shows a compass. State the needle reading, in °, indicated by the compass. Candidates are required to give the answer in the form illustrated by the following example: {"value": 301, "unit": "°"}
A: {"value": 285, "unit": "°"}
